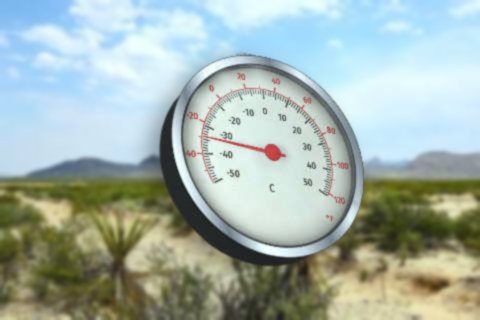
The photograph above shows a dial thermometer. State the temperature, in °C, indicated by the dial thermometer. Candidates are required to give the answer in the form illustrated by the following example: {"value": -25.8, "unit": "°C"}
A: {"value": -35, "unit": "°C"}
